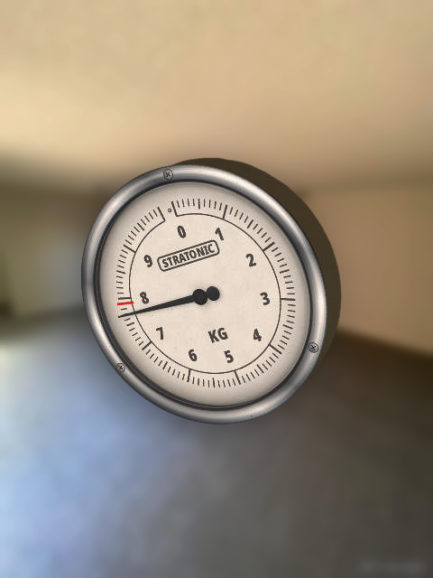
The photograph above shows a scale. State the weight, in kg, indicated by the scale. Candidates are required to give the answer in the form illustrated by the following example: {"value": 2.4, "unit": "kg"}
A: {"value": 7.7, "unit": "kg"}
